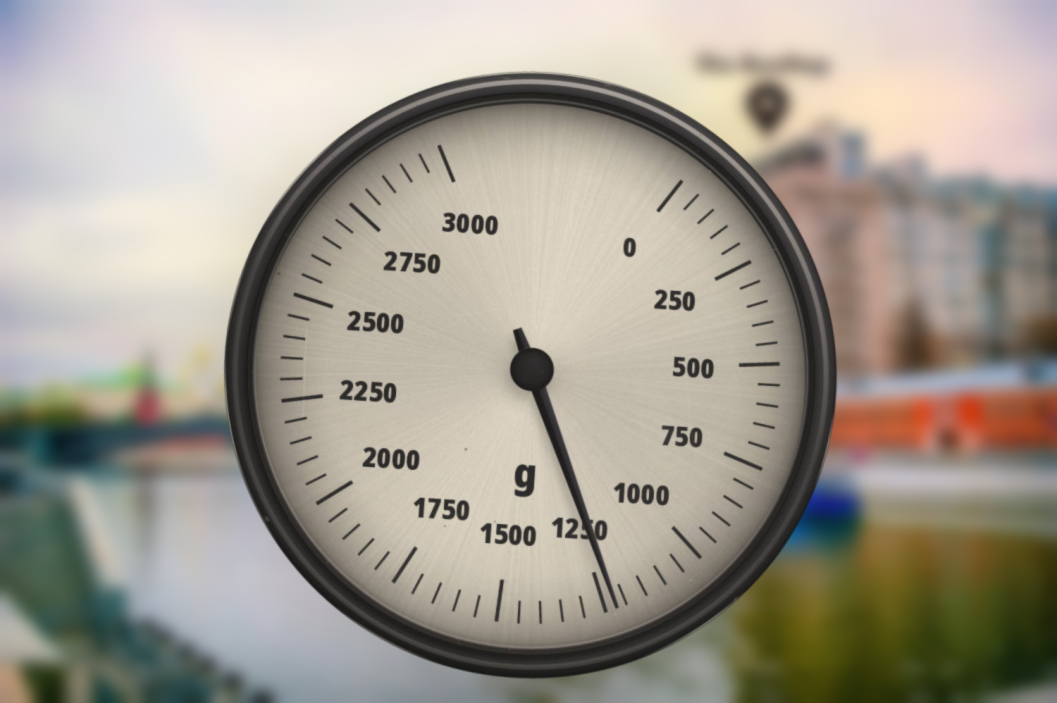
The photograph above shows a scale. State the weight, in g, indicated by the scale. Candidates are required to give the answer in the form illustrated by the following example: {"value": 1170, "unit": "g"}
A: {"value": 1225, "unit": "g"}
